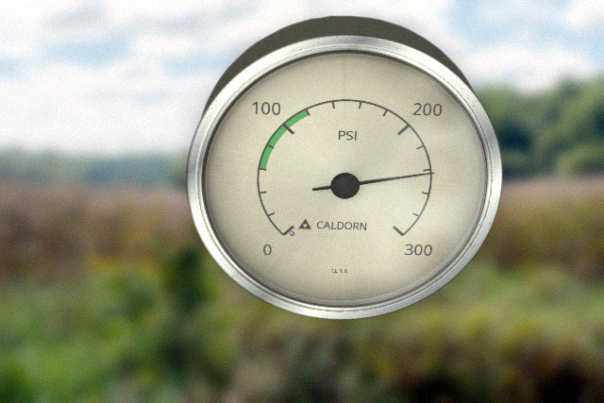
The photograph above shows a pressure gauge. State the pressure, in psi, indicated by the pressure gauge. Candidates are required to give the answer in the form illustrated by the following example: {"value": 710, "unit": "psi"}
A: {"value": 240, "unit": "psi"}
